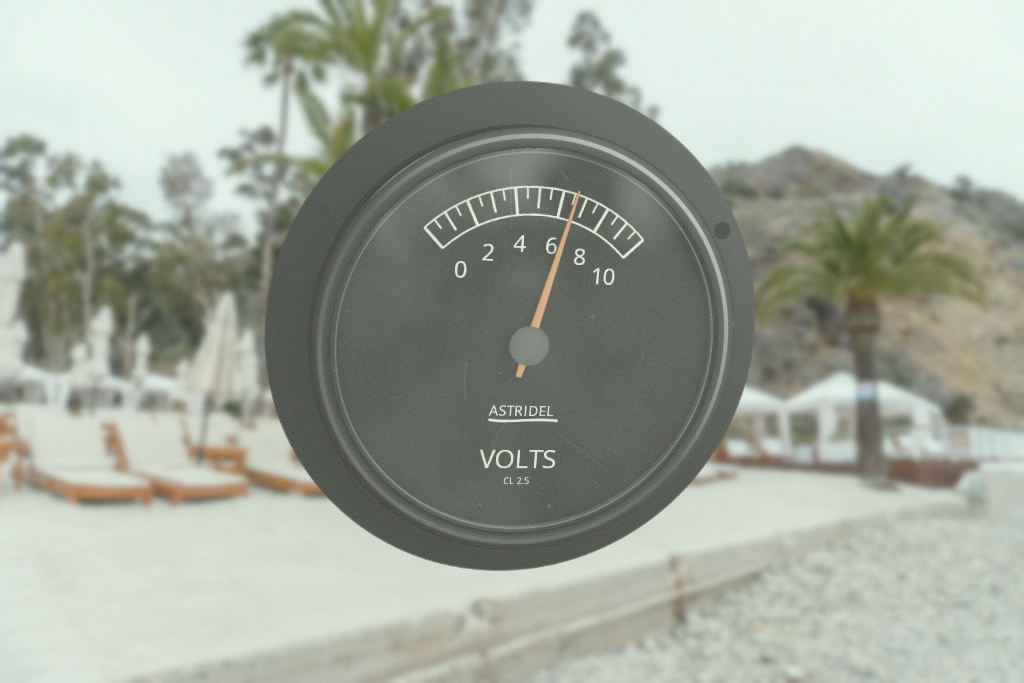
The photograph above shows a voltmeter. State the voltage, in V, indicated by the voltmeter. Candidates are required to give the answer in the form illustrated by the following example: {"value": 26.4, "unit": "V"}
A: {"value": 6.5, "unit": "V"}
